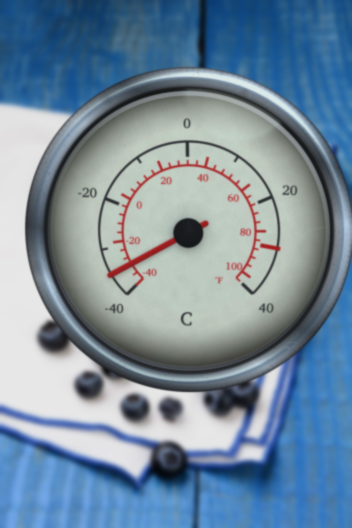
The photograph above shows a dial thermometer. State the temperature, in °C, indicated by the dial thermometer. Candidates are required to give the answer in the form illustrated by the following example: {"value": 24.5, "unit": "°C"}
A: {"value": -35, "unit": "°C"}
